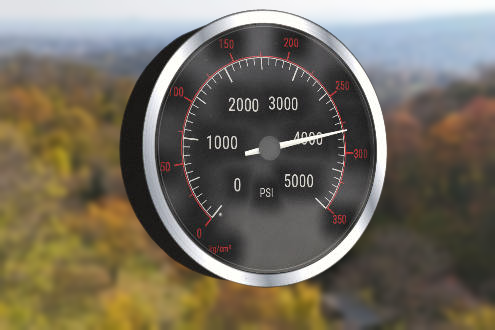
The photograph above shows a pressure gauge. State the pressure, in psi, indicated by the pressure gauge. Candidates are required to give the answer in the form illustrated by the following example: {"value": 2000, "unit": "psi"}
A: {"value": 4000, "unit": "psi"}
